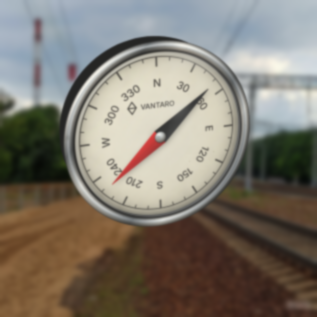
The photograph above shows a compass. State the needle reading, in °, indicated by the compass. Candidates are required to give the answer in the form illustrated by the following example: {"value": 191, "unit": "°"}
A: {"value": 230, "unit": "°"}
